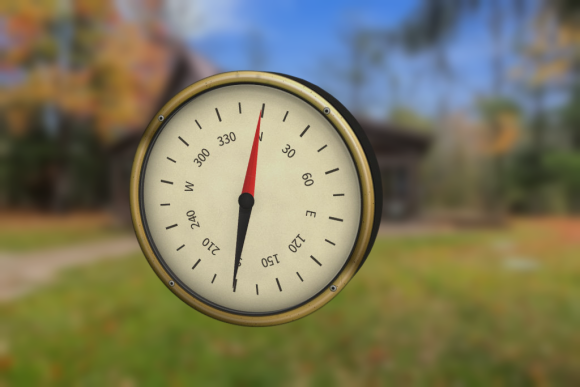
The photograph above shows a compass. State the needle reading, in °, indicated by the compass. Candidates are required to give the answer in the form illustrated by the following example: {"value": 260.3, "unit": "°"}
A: {"value": 0, "unit": "°"}
